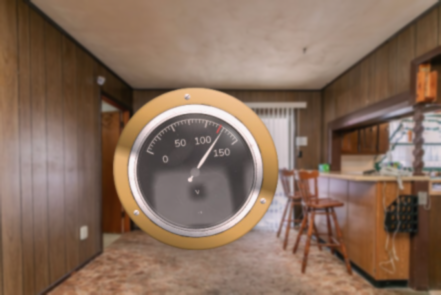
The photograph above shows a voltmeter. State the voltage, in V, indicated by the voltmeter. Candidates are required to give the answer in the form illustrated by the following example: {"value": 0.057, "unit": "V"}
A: {"value": 125, "unit": "V"}
